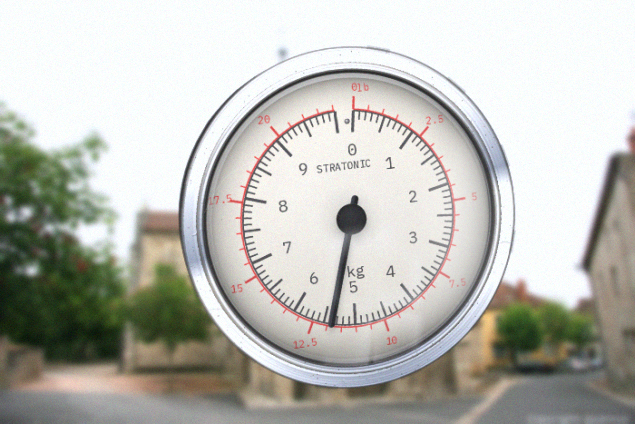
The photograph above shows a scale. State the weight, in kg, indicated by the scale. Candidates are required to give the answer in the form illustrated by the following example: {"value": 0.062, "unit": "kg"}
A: {"value": 5.4, "unit": "kg"}
